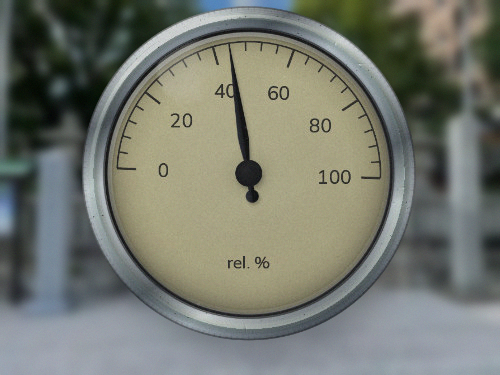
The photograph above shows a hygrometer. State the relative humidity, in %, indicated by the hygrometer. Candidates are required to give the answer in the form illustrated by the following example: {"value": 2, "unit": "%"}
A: {"value": 44, "unit": "%"}
